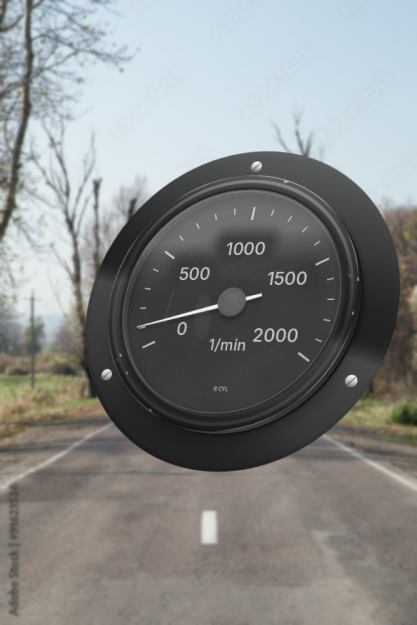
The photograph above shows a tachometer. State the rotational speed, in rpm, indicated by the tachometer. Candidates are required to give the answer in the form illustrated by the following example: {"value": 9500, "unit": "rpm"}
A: {"value": 100, "unit": "rpm"}
